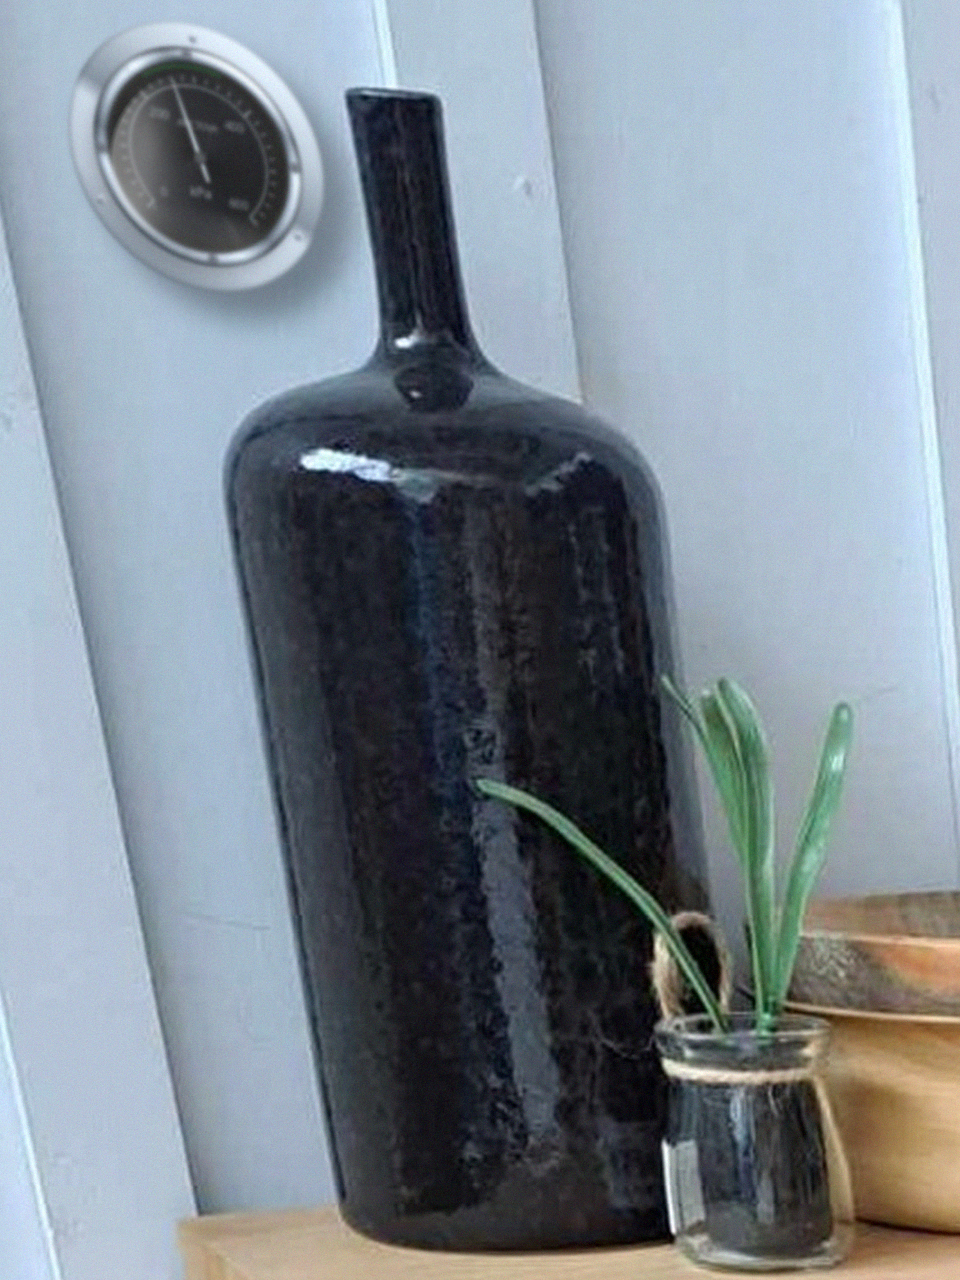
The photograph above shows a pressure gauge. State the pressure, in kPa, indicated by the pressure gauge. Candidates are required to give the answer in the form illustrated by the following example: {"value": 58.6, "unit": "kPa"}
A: {"value": 260, "unit": "kPa"}
